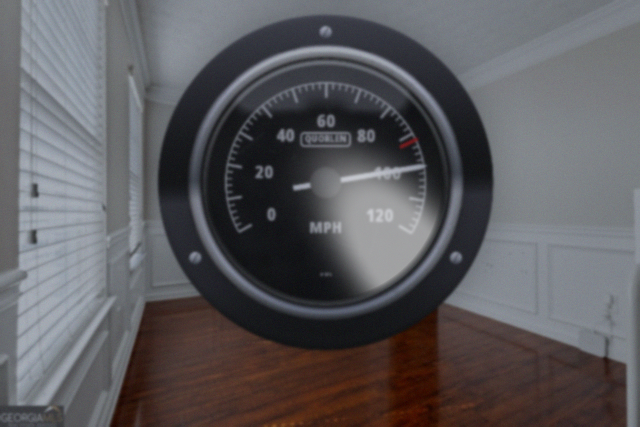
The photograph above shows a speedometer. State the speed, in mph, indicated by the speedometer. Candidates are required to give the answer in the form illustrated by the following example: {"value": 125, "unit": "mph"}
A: {"value": 100, "unit": "mph"}
